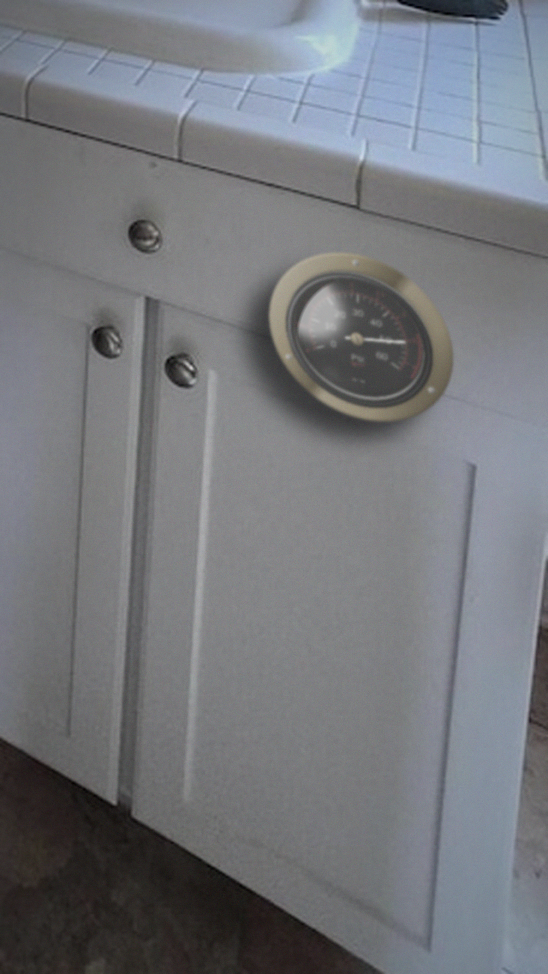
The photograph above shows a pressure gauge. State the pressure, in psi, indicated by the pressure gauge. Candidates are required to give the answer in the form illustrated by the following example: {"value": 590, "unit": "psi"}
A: {"value": 50, "unit": "psi"}
